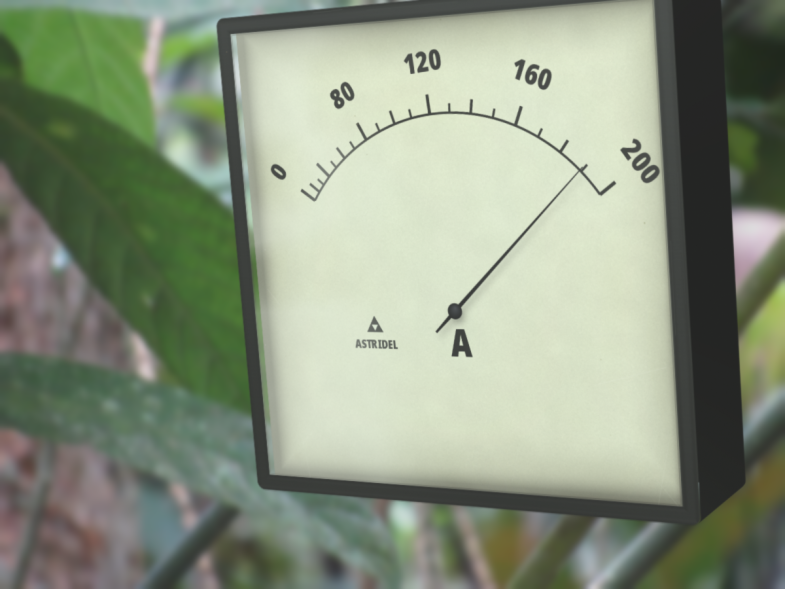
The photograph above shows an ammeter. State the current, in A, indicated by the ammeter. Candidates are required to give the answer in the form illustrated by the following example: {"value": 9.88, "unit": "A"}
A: {"value": 190, "unit": "A"}
